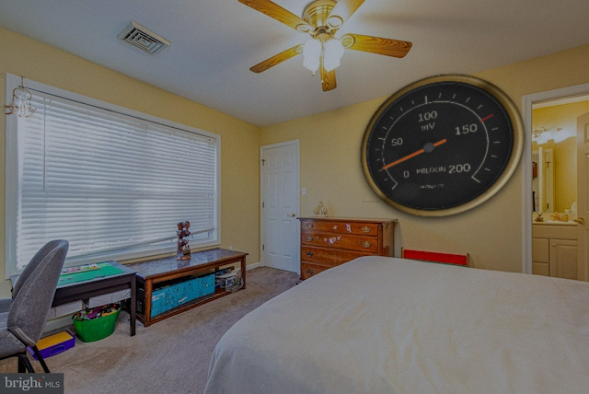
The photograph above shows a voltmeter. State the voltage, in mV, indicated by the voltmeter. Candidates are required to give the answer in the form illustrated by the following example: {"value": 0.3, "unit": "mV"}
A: {"value": 20, "unit": "mV"}
